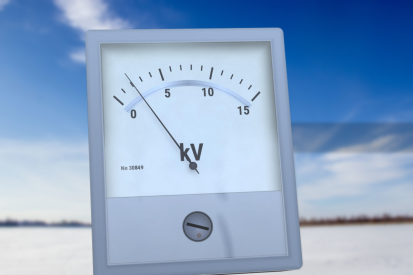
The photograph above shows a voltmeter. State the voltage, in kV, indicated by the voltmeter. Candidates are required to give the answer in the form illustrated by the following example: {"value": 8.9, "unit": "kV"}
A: {"value": 2, "unit": "kV"}
